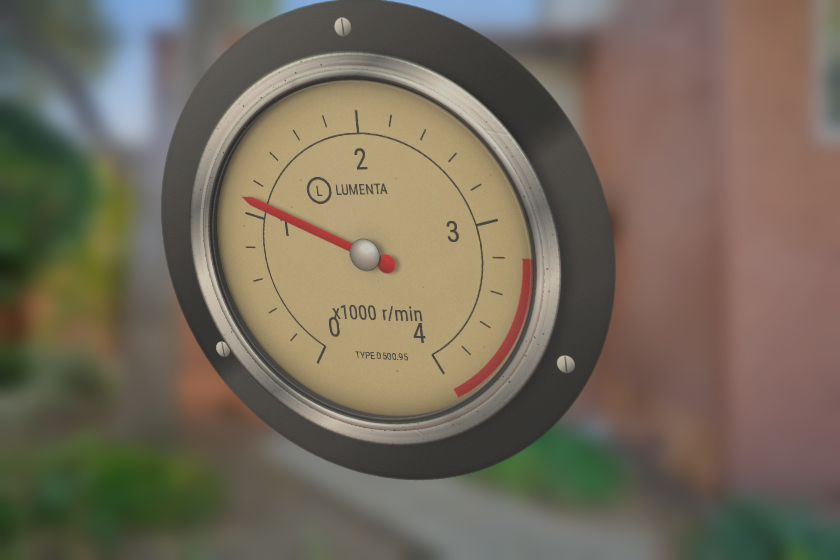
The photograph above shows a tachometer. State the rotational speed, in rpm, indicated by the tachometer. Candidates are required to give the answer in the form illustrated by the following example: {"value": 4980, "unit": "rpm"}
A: {"value": 1100, "unit": "rpm"}
